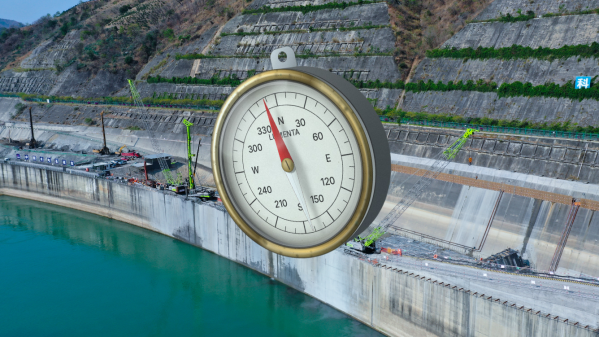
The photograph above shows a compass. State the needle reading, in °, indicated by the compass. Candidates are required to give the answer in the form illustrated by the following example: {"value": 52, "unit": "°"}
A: {"value": 350, "unit": "°"}
